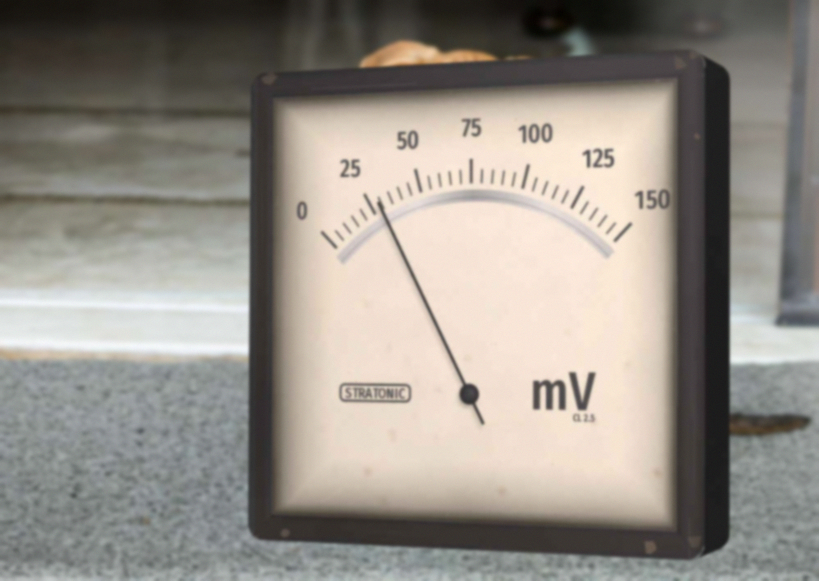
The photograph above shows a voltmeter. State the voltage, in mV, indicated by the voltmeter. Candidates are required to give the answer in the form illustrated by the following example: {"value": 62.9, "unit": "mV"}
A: {"value": 30, "unit": "mV"}
